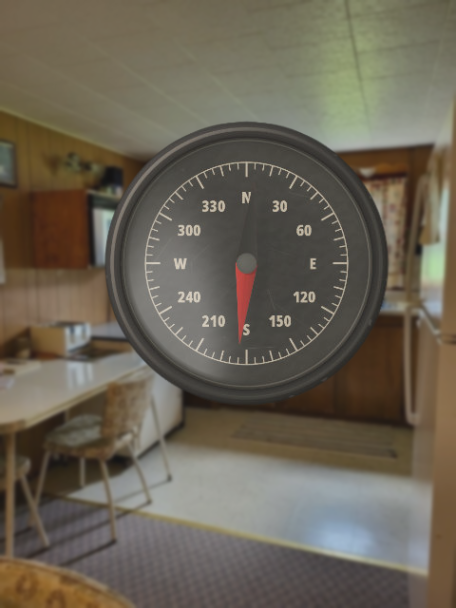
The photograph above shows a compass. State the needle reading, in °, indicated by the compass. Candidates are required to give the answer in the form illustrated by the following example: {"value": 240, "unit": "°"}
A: {"value": 185, "unit": "°"}
